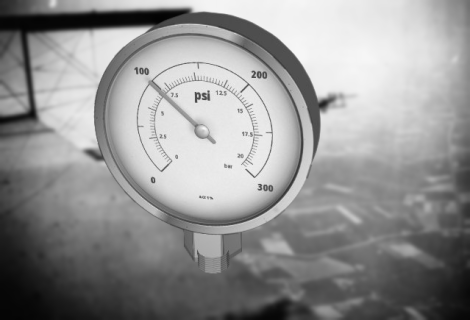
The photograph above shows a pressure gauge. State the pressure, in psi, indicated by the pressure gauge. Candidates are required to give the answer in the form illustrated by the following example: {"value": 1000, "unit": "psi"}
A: {"value": 100, "unit": "psi"}
